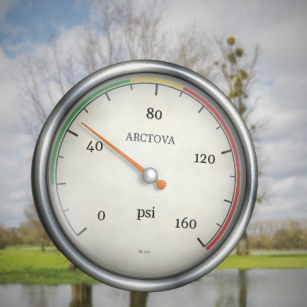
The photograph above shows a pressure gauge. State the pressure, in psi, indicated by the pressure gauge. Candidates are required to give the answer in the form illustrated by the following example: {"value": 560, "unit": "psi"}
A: {"value": 45, "unit": "psi"}
